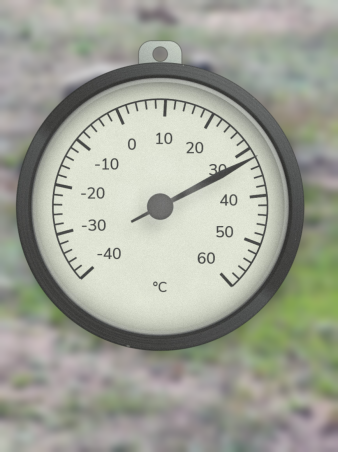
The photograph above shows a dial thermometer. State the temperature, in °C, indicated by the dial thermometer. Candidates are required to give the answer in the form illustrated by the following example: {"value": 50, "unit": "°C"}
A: {"value": 32, "unit": "°C"}
